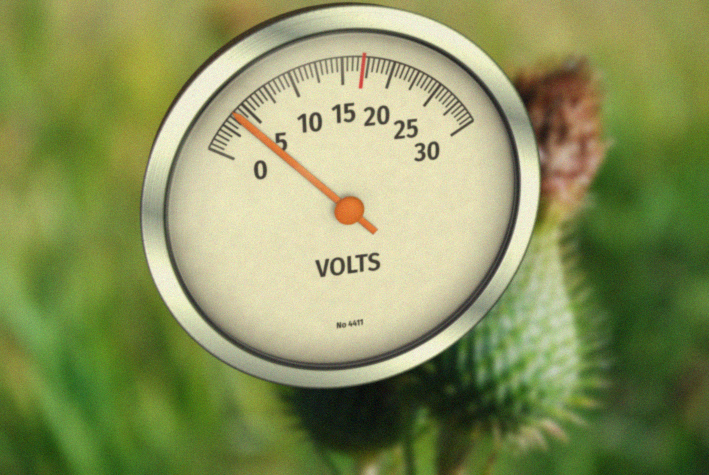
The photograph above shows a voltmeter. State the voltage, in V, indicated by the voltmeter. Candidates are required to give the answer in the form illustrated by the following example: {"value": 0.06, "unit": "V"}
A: {"value": 4, "unit": "V"}
